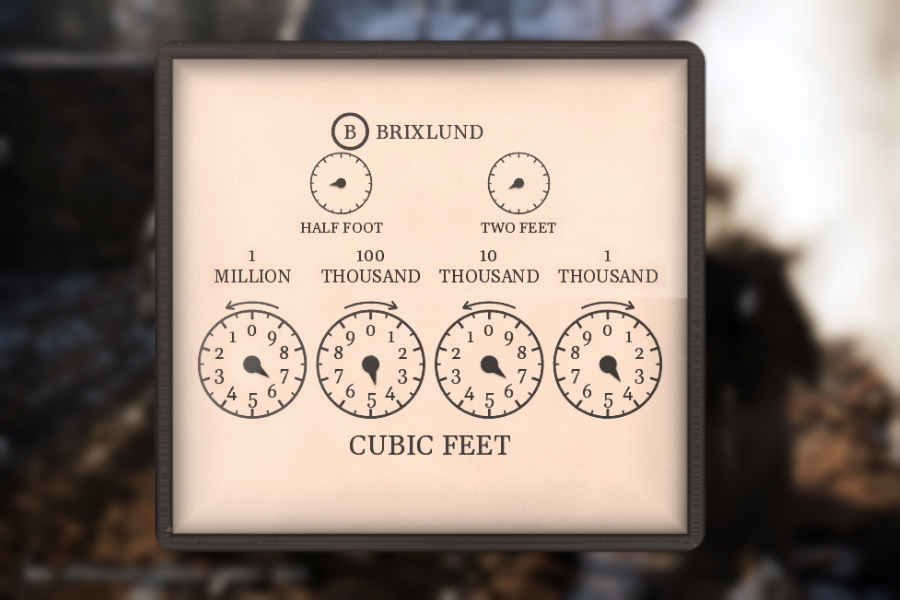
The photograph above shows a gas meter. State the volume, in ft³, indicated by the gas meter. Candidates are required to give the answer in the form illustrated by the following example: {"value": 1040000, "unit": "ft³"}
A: {"value": 646400, "unit": "ft³"}
